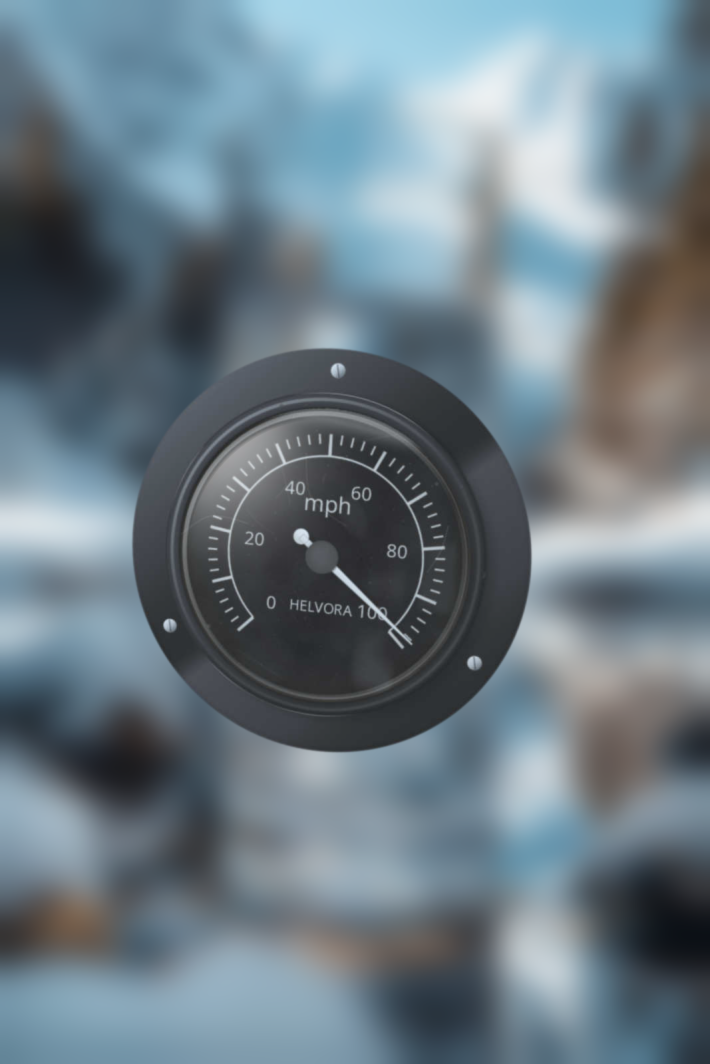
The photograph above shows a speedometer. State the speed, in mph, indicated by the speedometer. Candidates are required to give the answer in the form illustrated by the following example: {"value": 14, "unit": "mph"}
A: {"value": 98, "unit": "mph"}
